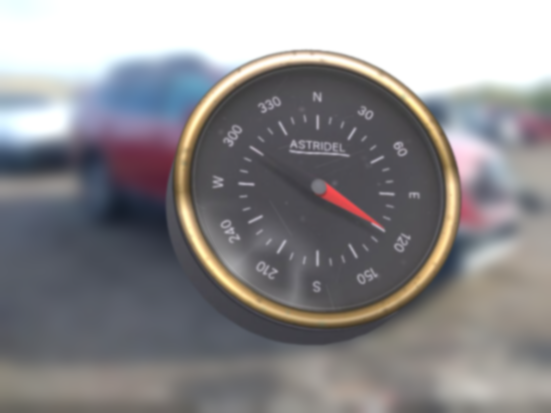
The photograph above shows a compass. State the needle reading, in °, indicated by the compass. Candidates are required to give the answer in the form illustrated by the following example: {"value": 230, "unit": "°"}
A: {"value": 120, "unit": "°"}
